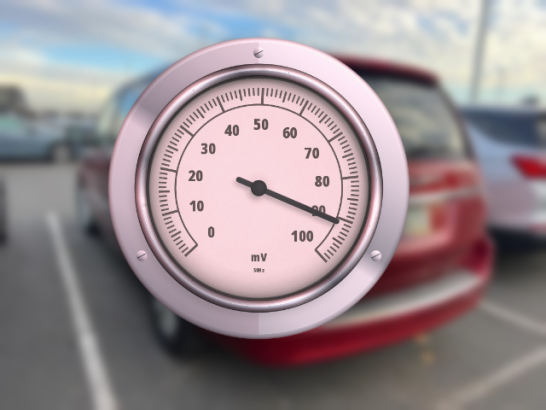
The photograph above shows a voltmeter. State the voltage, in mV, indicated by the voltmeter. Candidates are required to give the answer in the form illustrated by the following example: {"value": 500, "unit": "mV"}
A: {"value": 91, "unit": "mV"}
